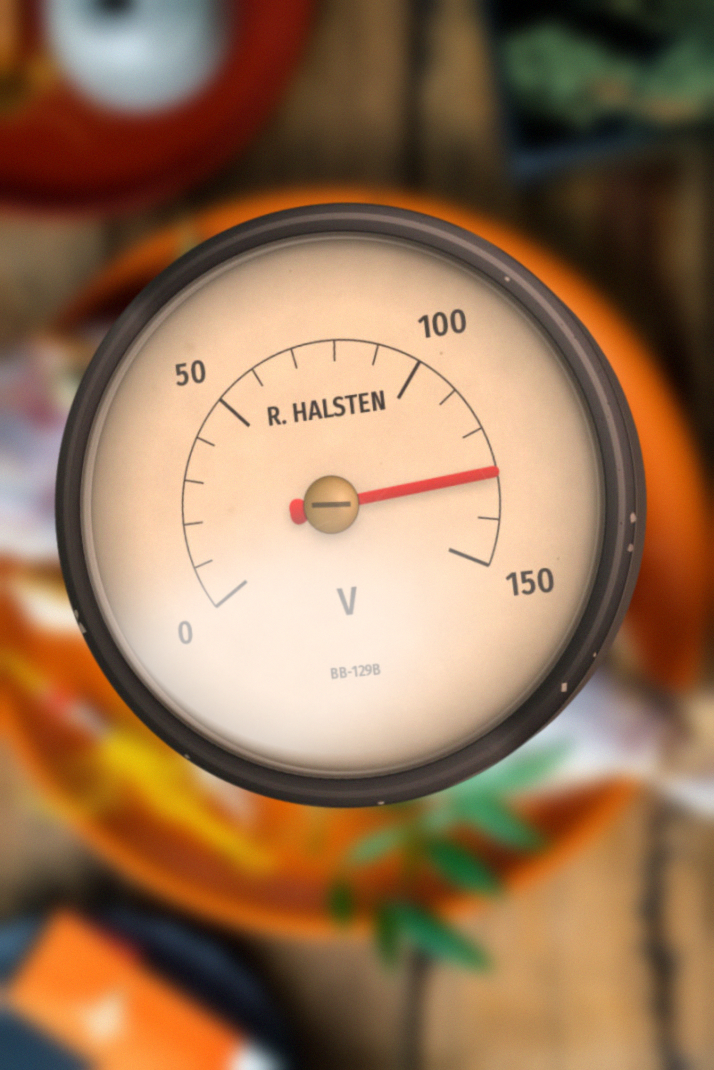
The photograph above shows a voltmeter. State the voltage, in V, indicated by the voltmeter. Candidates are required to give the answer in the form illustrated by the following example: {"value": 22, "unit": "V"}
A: {"value": 130, "unit": "V"}
